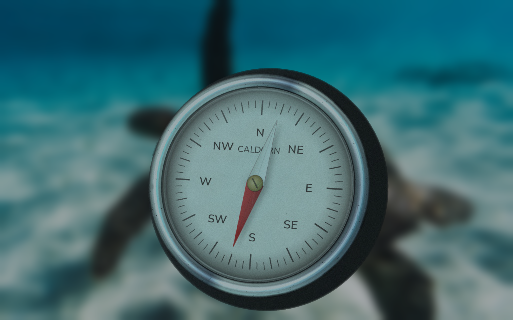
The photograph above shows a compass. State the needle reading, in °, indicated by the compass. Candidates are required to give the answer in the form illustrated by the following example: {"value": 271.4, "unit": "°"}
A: {"value": 195, "unit": "°"}
